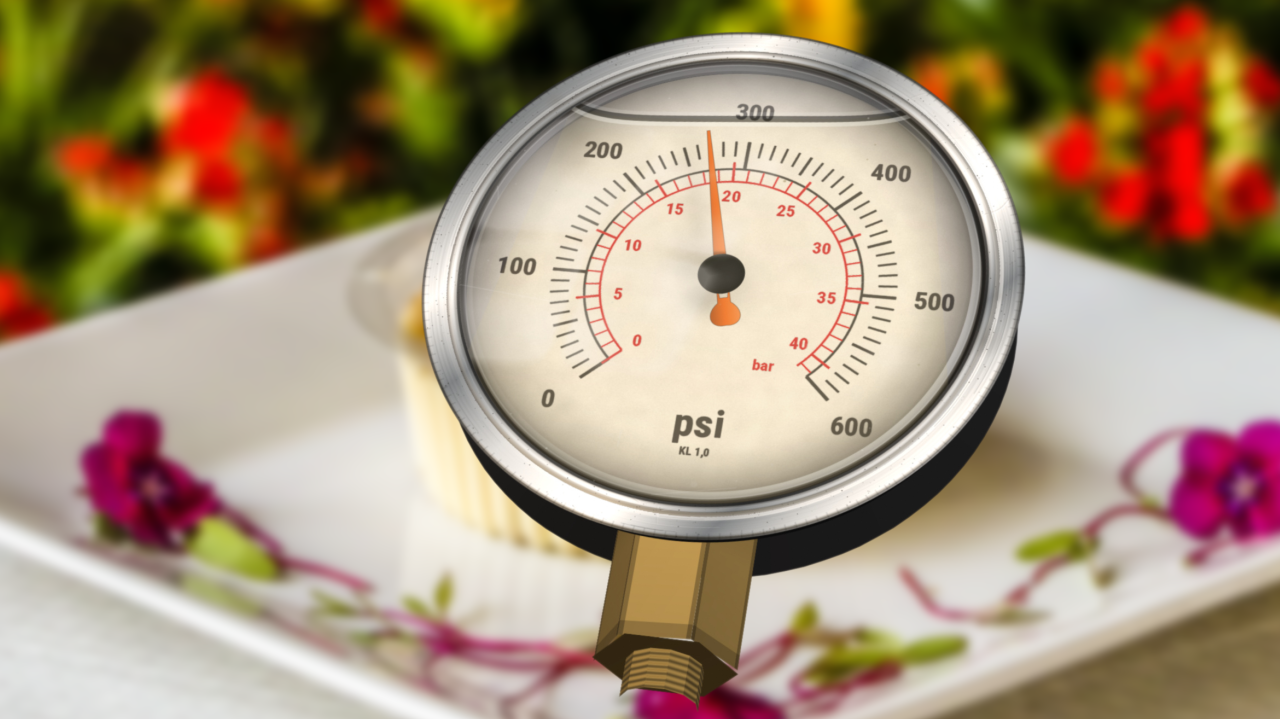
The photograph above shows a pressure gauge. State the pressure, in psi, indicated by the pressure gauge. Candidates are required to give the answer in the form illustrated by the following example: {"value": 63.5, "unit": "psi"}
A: {"value": 270, "unit": "psi"}
